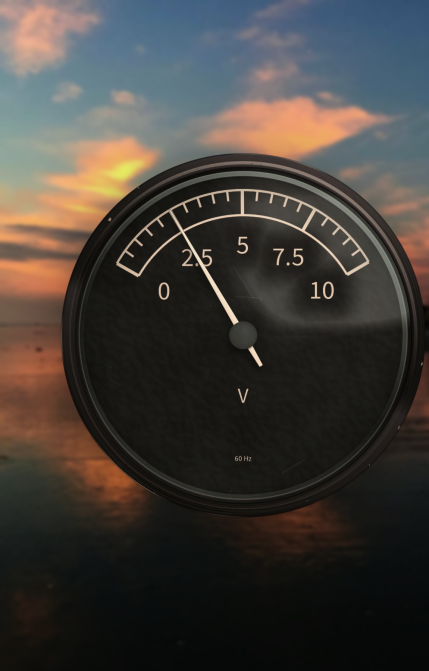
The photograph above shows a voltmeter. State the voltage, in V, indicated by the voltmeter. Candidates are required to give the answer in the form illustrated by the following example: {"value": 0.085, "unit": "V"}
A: {"value": 2.5, "unit": "V"}
